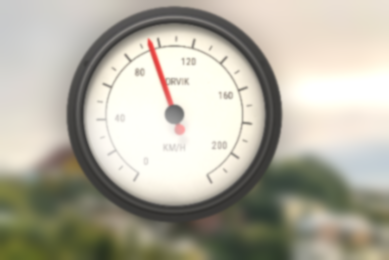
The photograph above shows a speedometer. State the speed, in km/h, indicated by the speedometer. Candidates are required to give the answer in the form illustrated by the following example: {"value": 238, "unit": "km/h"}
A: {"value": 95, "unit": "km/h"}
